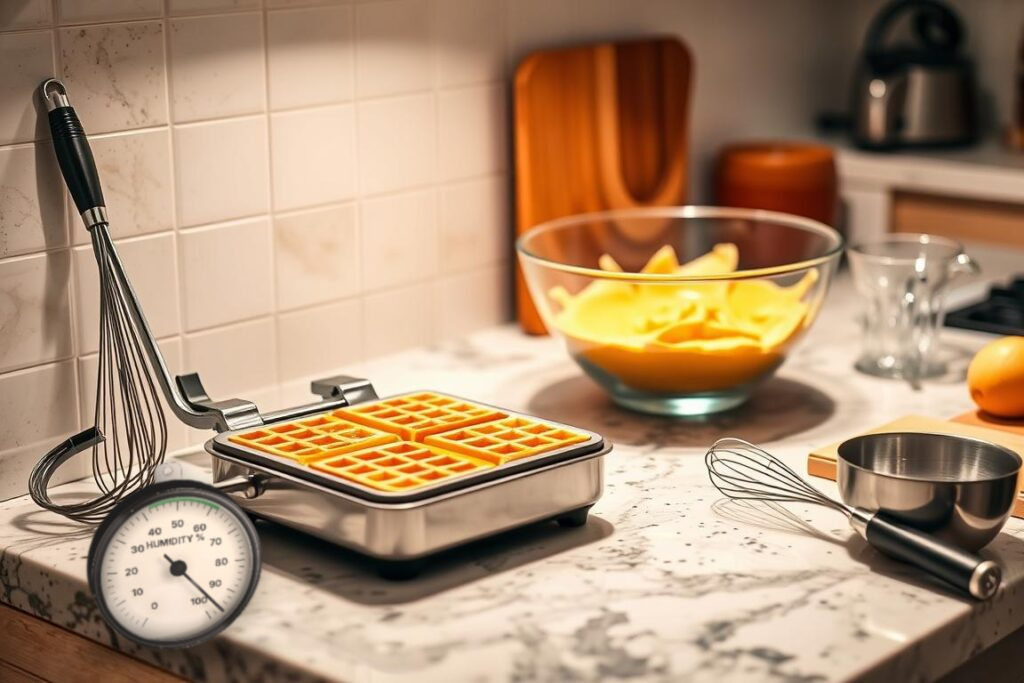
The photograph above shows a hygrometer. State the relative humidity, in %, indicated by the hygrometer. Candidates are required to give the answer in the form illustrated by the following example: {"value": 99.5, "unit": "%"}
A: {"value": 96, "unit": "%"}
